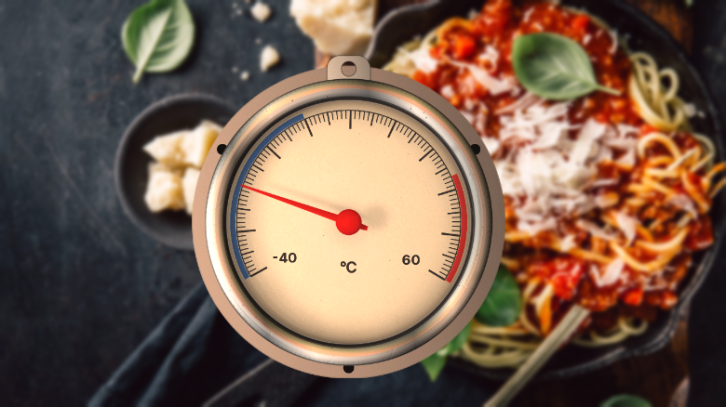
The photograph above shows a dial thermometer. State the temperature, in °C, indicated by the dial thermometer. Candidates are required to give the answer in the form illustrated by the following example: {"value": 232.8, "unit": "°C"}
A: {"value": -20, "unit": "°C"}
